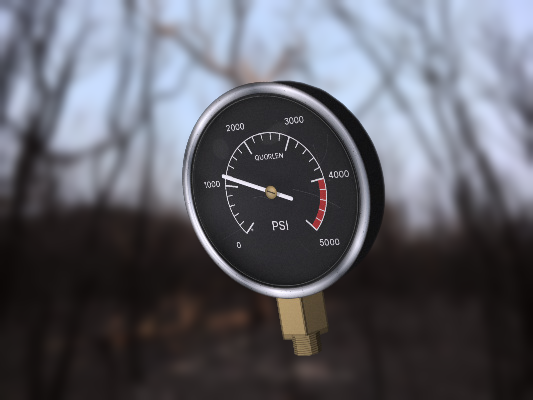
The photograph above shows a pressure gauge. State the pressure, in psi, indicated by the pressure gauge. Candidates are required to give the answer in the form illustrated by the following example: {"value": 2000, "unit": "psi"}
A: {"value": 1200, "unit": "psi"}
